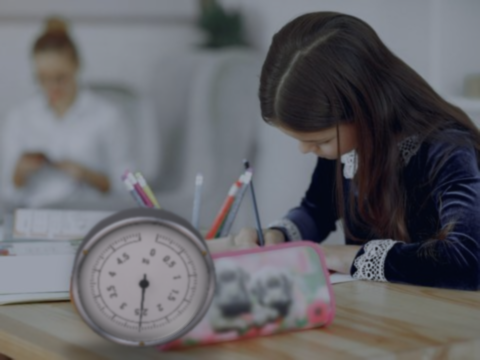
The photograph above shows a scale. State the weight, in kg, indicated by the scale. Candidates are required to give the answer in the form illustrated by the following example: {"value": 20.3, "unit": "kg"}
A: {"value": 2.5, "unit": "kg"}
